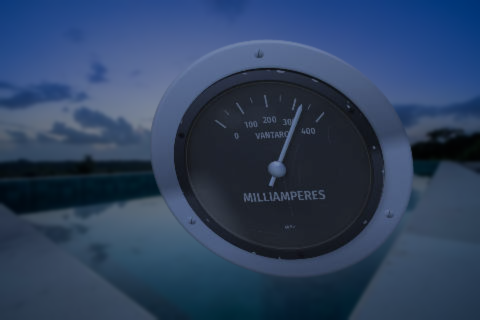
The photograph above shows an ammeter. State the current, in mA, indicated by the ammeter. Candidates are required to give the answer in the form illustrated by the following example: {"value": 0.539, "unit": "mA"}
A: {"value": 325, "unit": "mA"}
